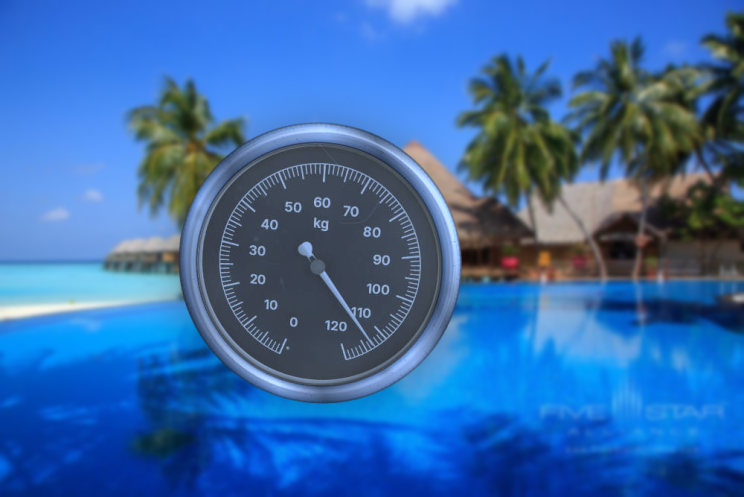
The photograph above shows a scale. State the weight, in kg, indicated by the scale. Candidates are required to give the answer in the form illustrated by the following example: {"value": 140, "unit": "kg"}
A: {"value": 113, "unit": "kg"}
